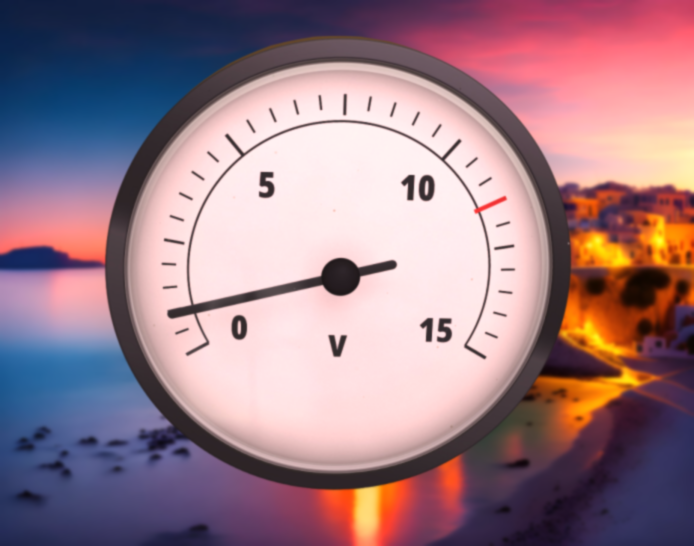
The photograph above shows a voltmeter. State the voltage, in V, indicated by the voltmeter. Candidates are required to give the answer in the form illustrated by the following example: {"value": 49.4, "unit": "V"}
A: {"value": 1, "unit": "V"}
